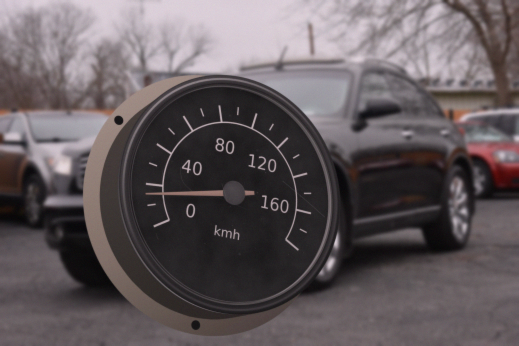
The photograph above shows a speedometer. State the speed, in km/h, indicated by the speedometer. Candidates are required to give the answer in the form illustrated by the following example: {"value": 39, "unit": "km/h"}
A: {"value": 15, "unit": "km/h"}
